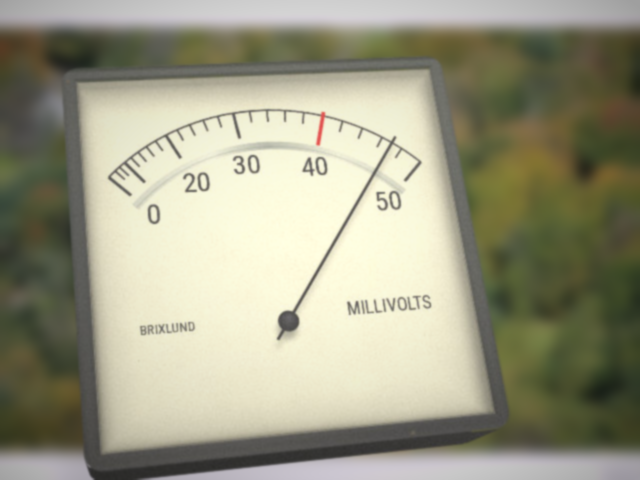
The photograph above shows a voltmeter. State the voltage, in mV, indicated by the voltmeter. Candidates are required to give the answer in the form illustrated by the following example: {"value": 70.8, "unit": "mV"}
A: {"value": 47, "unit": "mV"}
